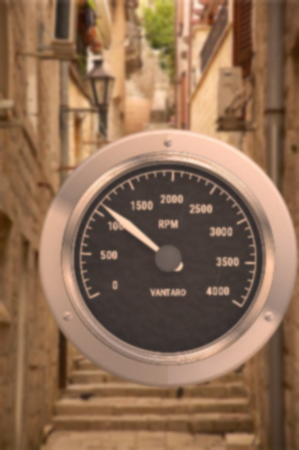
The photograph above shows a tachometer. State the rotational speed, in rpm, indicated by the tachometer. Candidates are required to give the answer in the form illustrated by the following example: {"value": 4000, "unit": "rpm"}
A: {"value": 1100, "unit": "rpm"}
